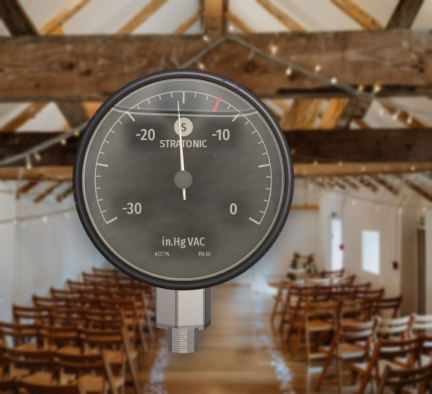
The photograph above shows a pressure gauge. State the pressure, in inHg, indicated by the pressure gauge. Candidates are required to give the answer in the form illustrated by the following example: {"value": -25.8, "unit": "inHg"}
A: {"value": -15.5, "unit": "inHg"}
